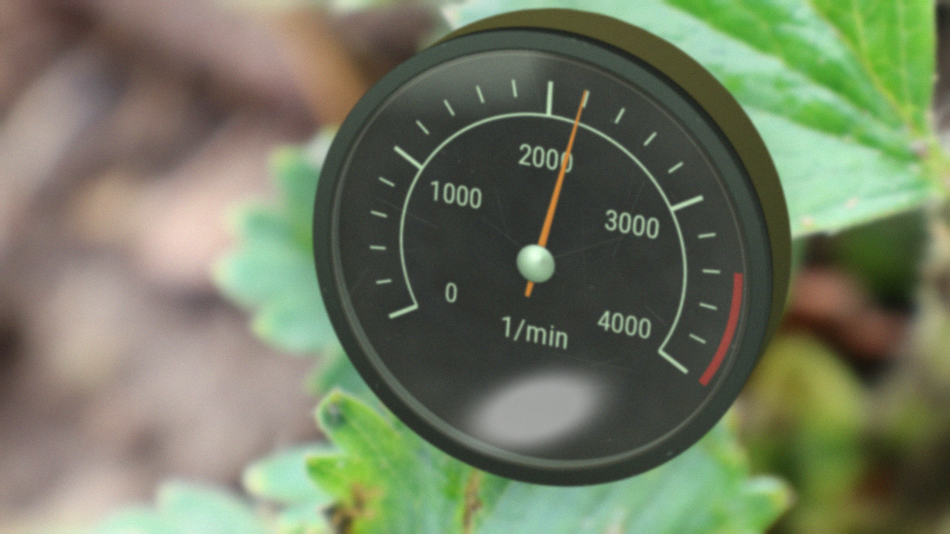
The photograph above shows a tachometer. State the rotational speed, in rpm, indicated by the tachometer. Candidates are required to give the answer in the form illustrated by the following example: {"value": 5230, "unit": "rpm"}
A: {"value": 2200, "unit": "rpm"}
